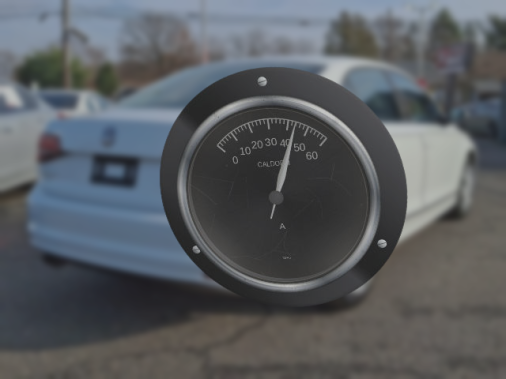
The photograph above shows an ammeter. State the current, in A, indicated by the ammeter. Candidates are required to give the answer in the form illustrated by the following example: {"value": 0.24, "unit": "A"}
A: {"value": 44, "unit": "A"}
